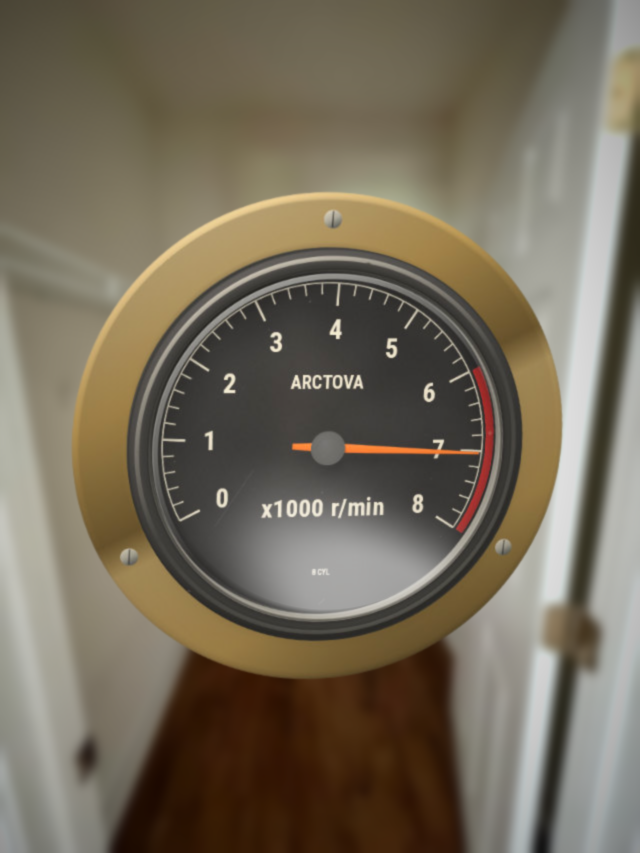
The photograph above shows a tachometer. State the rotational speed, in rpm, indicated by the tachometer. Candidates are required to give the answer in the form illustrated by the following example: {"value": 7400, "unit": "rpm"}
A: {"value": 7000, "unit": "rpm"}
